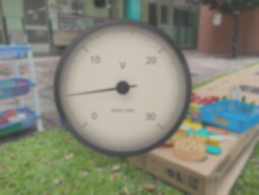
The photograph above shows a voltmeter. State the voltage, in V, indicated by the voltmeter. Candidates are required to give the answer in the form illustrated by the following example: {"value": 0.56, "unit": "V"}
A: {"value": 4, "unit": "V"}
